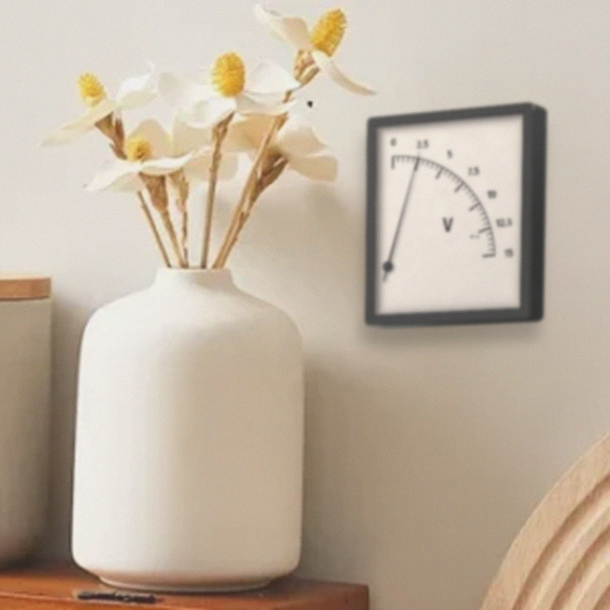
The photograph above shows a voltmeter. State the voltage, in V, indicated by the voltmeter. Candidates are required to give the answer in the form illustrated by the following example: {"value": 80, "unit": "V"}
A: {"value": 2.5, "unit": "V"}
